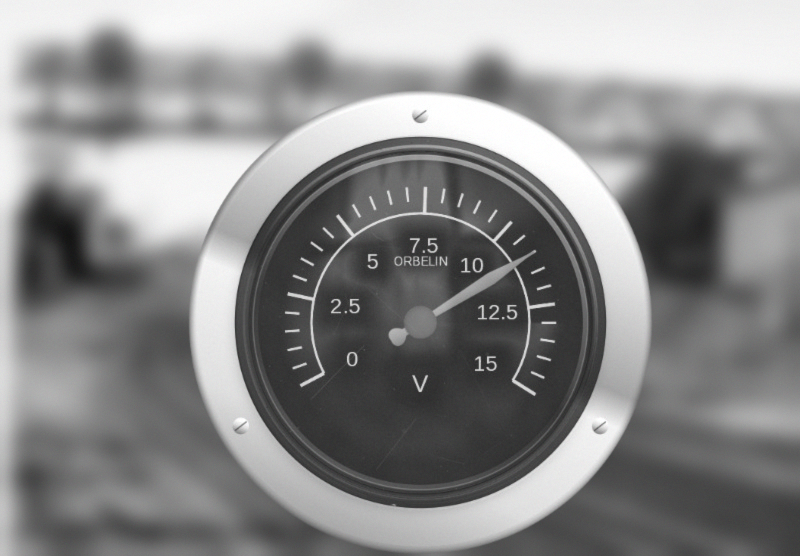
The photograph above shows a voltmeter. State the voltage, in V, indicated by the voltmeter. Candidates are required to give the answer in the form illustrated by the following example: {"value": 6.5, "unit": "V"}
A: {"value": 11, "unit": "V"}
